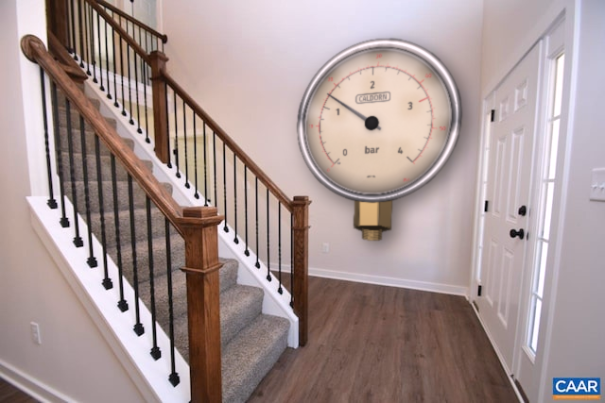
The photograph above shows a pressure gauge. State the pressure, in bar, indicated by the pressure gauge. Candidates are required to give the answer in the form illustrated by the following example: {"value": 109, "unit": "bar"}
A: {"value": 1.2, "unit": "bar"}
